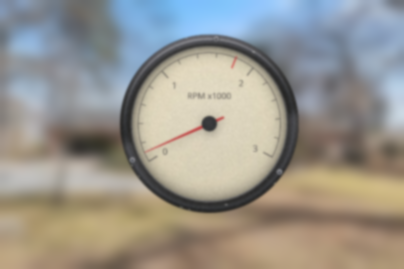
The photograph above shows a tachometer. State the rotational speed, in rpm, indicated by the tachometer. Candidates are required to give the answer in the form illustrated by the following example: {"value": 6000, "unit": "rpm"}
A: {"value": 100, "unit": "rpm"}
